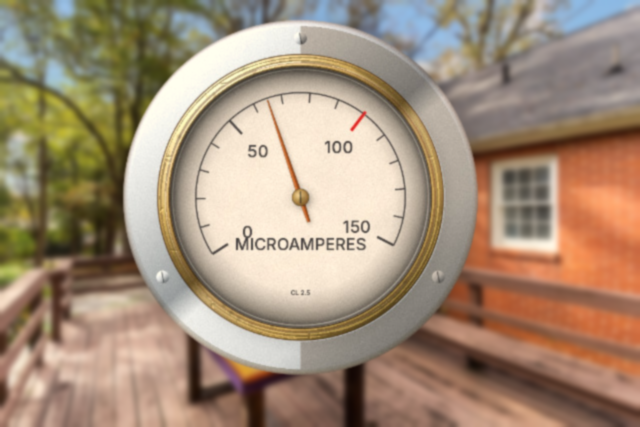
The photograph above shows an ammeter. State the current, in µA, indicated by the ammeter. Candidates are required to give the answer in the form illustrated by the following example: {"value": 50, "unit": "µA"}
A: {"value": 65, "unit": "µA"}
